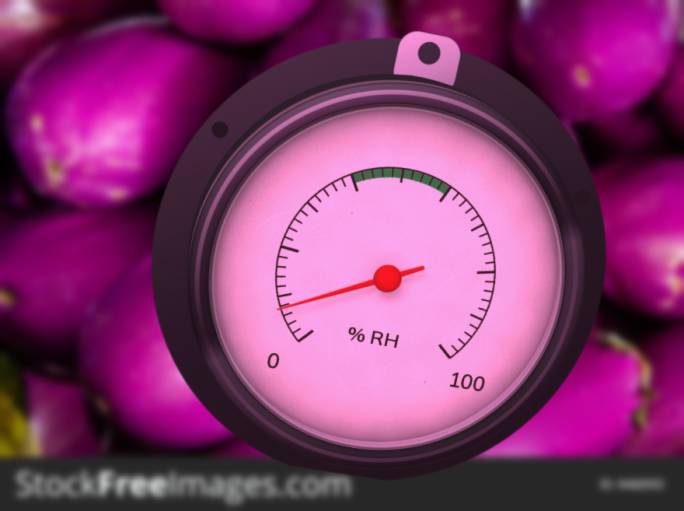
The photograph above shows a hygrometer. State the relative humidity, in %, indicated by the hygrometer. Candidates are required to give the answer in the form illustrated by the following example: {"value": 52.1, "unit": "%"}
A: {"value": 8, "unit": "%"}
